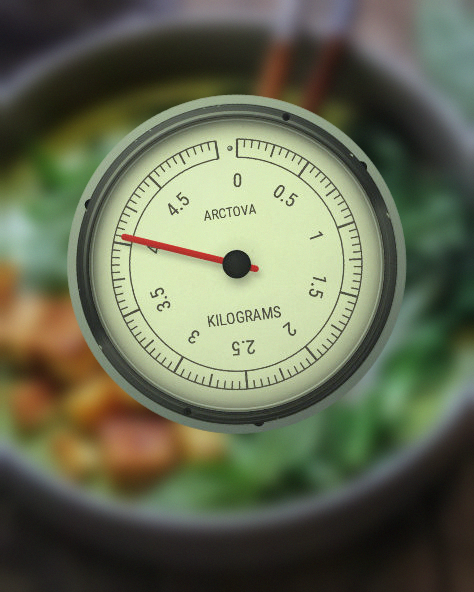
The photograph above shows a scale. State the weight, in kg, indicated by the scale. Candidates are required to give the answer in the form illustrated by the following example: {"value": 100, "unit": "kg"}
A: {"value": 4.05, "unit": "kg"}
